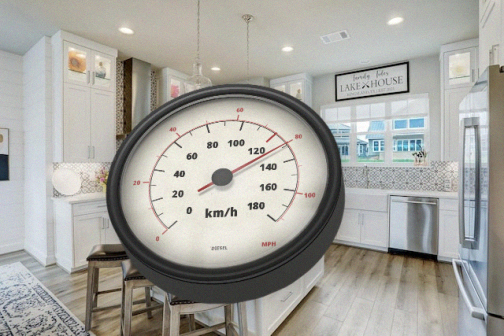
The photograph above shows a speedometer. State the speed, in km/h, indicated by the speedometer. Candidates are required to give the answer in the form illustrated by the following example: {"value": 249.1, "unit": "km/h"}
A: {"value": 130, "unit": "km/h"}
